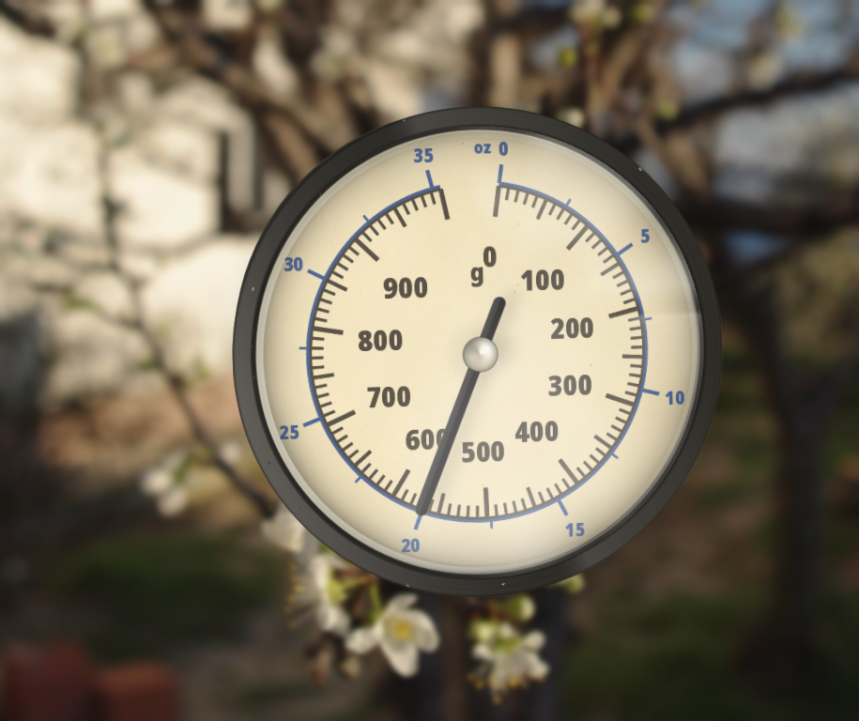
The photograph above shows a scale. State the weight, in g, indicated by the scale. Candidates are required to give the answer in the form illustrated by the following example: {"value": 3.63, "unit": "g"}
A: {"value": 570, "unit": "g"}
